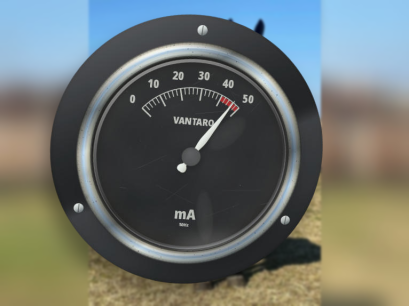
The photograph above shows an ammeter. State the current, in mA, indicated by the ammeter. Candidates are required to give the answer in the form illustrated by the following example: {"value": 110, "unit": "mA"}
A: {"value": 46, "unit": "mA"}
